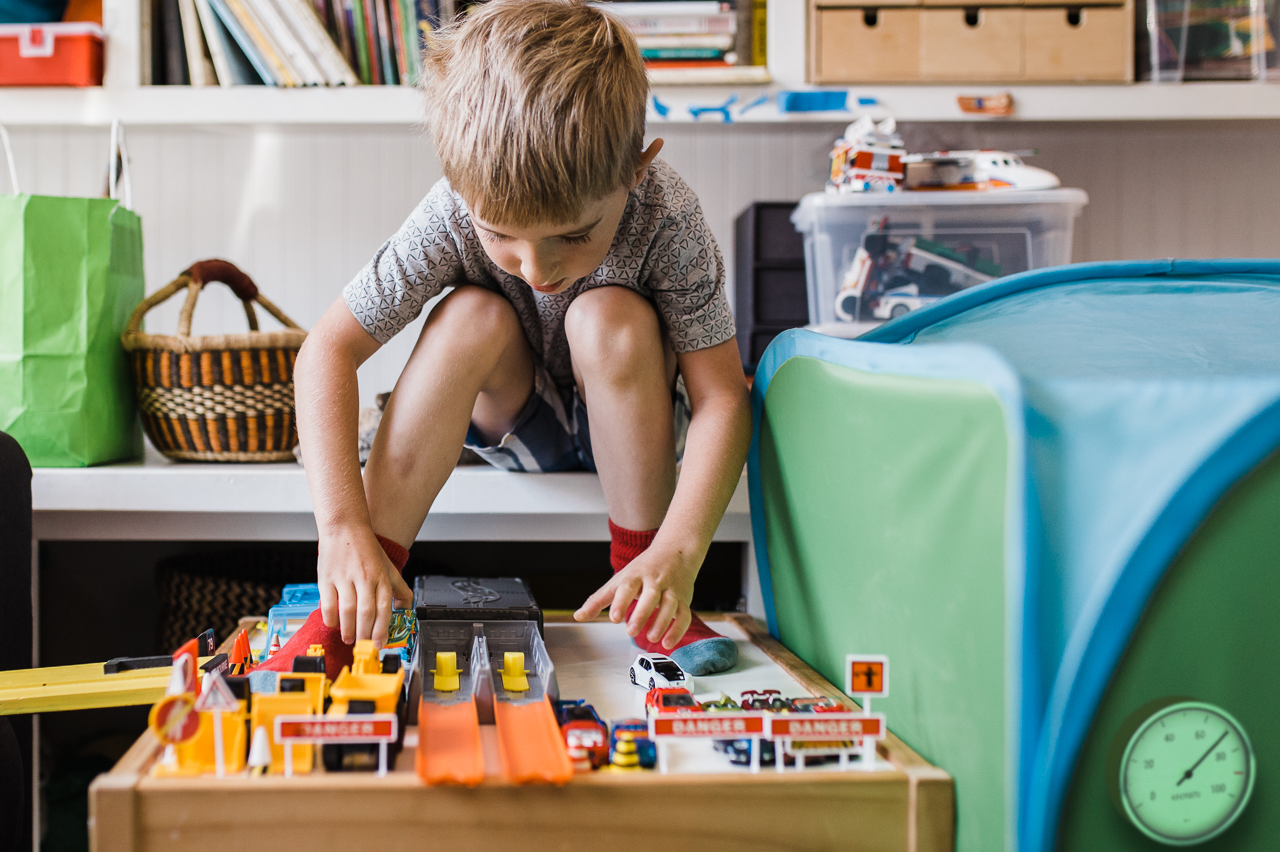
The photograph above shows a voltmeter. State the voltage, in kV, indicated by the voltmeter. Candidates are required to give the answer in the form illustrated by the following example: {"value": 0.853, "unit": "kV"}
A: {"value": 70, "unit": "kV"}
